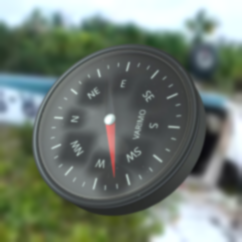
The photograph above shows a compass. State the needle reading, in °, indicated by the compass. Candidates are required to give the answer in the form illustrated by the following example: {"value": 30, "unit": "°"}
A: {"value": 250, "unit": "°"}
